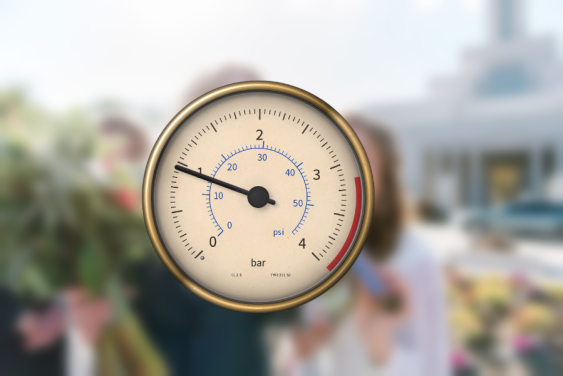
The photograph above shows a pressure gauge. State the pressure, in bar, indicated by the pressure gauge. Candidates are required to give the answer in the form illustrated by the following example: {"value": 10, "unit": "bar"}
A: {"value": 0.95, "unit": "bar"}
